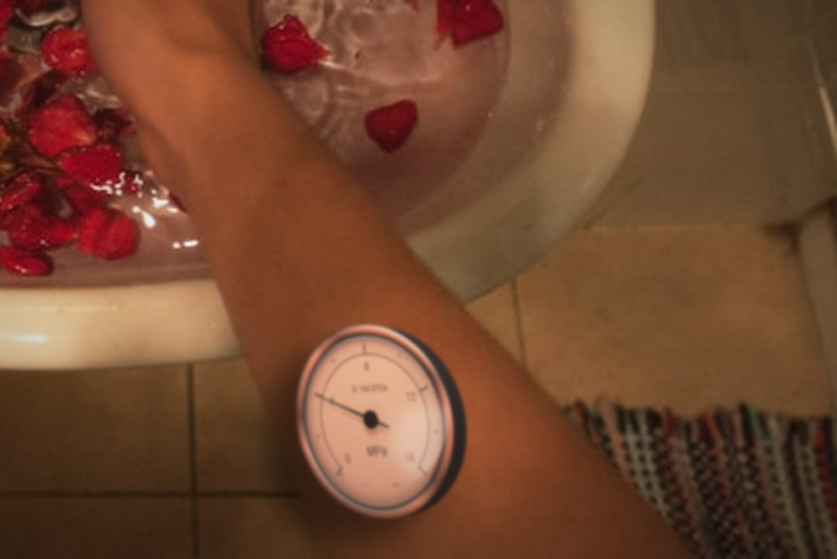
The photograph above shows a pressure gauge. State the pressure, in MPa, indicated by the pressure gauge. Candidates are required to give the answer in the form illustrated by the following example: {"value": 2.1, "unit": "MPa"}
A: {"value": 4, "unit": "MPa"}
